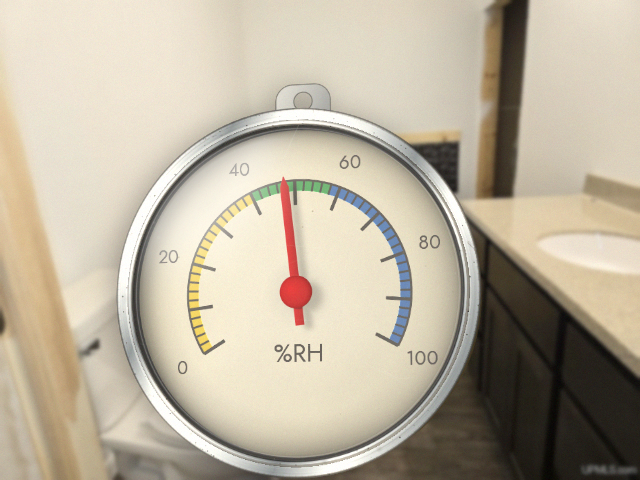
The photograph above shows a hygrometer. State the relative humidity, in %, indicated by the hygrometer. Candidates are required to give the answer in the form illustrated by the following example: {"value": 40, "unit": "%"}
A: {"value": 48, "unit": "%"}
